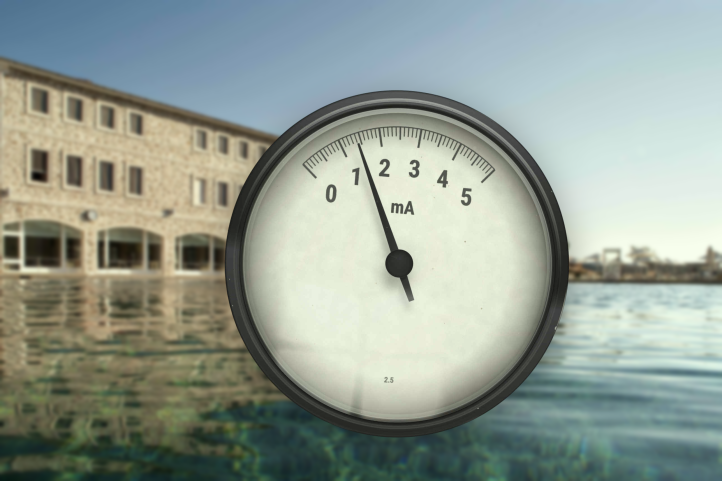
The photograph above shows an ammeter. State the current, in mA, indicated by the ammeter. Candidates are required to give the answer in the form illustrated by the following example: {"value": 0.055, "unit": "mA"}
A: {"value": 1.4, "unit": "mA"}
